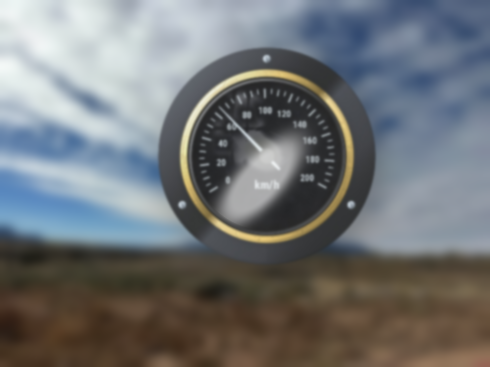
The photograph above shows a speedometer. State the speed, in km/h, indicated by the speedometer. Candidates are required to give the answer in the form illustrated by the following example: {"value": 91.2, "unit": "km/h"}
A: {"value": 65, "unit": "km/h"}
